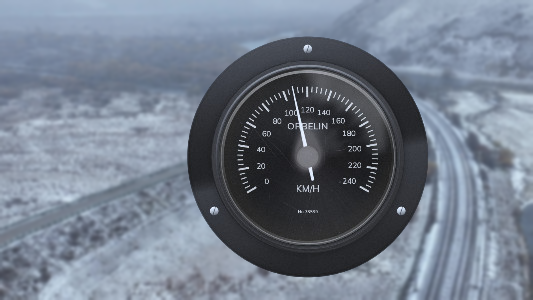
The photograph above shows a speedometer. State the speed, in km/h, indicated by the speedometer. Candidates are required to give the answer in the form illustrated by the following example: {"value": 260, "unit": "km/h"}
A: {"value": 108, "unit": "km/h"}
